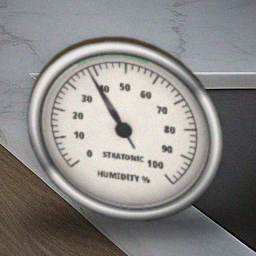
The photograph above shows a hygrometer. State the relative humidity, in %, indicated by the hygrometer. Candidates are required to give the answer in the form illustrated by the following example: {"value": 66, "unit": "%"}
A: {"value": 38, "unit": "%"}
